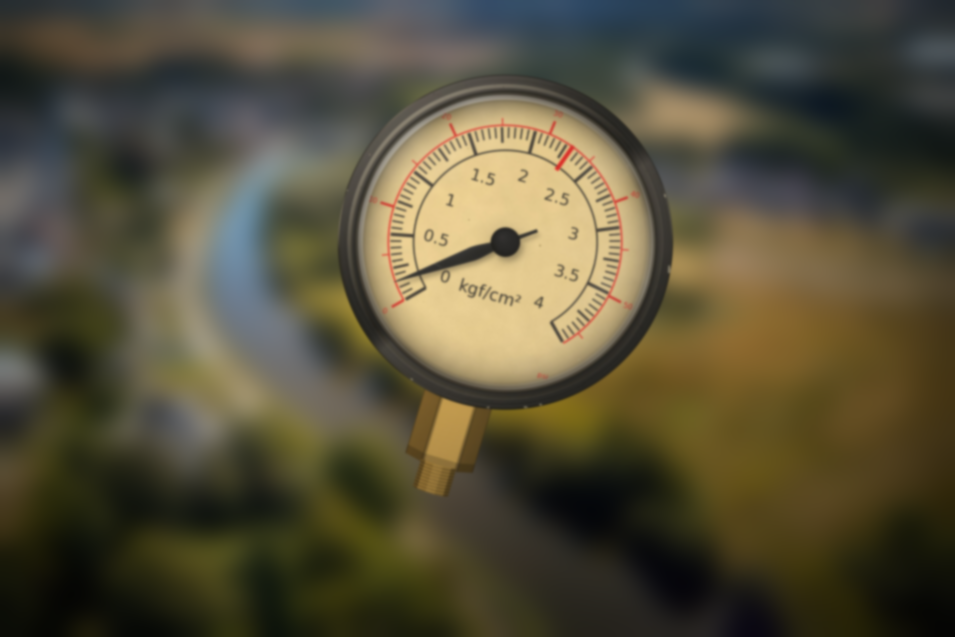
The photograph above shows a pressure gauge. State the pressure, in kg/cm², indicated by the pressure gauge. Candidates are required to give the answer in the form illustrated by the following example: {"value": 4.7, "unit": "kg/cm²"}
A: {"value": 0.15, "unit": "kg/cm²"}
